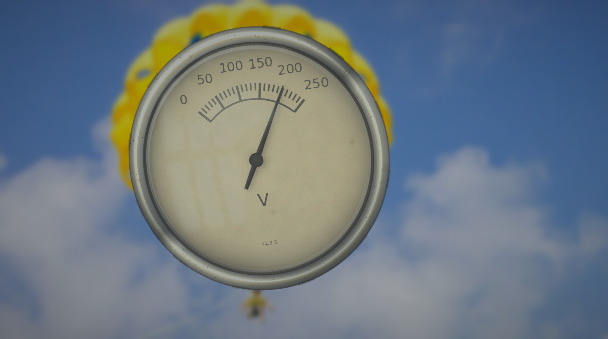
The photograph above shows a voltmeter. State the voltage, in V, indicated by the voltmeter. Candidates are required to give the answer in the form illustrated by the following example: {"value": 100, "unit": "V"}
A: {"value": 200, "unit": "V"}
